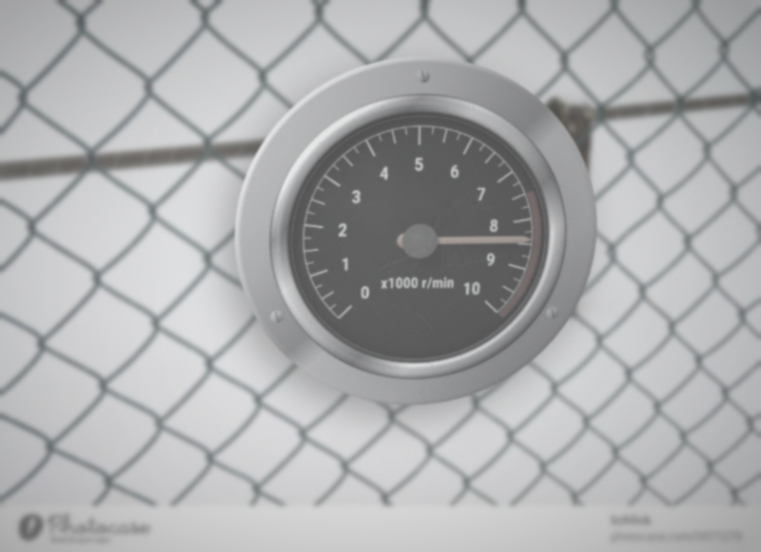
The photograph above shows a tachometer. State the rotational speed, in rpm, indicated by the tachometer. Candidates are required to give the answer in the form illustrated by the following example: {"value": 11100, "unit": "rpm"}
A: {"value": 8375, "unit": "rpm"}
